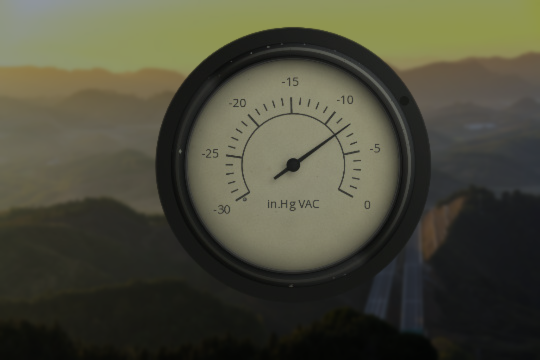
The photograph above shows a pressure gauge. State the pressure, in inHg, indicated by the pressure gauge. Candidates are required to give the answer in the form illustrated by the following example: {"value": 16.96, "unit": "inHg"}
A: {"value": -8, "unit": "inHg"}
